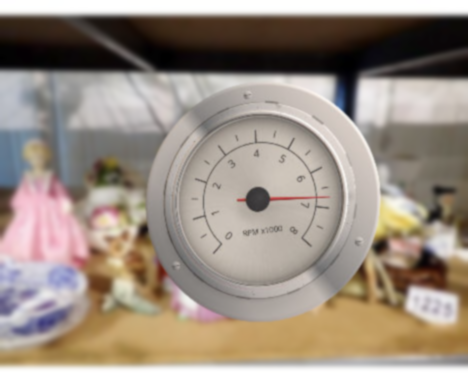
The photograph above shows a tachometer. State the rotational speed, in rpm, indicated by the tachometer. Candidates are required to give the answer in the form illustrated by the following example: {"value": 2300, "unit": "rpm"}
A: {"value": 6750, "unit": "rpm"}
